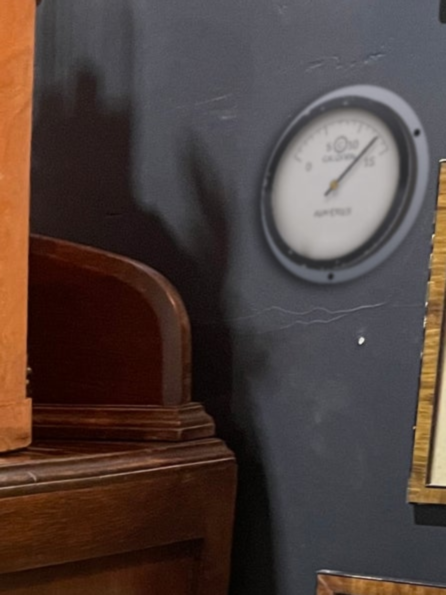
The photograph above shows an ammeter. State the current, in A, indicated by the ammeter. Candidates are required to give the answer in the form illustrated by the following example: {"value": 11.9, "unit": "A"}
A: {"value": 13, "unit": "A"}
